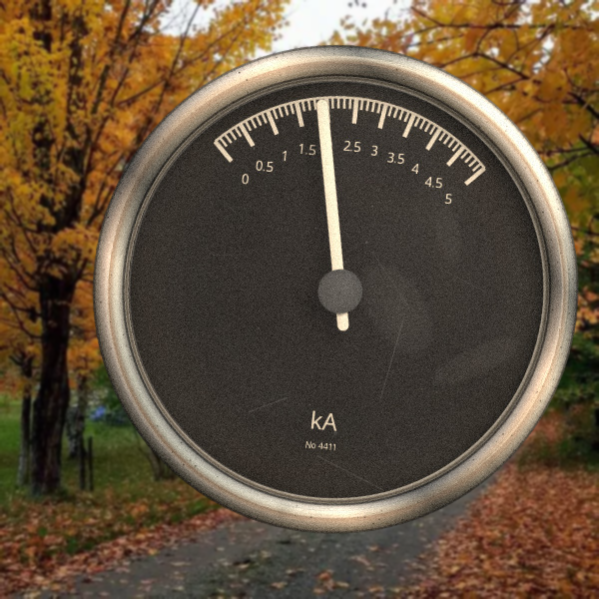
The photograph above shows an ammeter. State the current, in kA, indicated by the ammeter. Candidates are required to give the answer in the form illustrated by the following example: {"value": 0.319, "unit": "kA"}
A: {"value": 1.9, "unit": "kA"}
